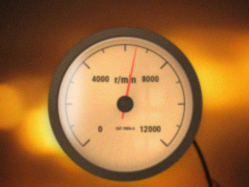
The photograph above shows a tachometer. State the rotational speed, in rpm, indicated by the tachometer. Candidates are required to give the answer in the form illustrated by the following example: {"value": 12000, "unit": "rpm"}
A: {"value": 6500, "unit": "rpm"}
